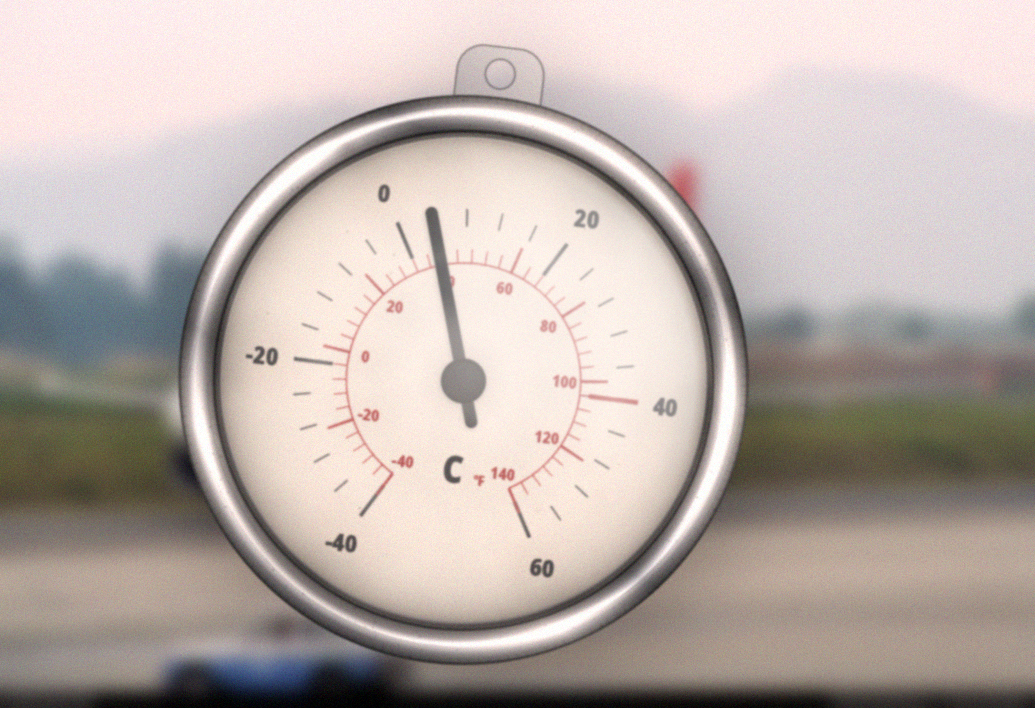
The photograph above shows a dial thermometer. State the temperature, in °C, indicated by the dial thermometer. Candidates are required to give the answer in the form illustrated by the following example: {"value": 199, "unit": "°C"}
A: {"value": 4, "unit": "°C"}
